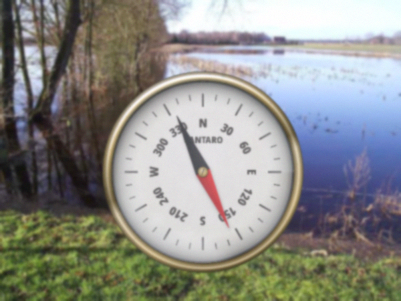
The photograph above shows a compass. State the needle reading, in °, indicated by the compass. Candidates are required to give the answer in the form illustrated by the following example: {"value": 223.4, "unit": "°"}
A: {"value": 155, "unit": "°"}
